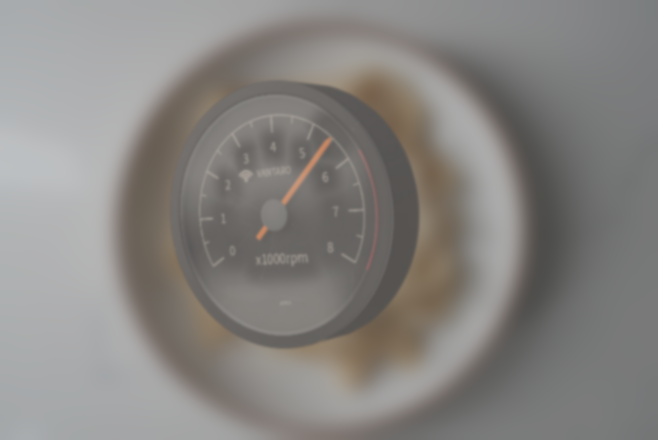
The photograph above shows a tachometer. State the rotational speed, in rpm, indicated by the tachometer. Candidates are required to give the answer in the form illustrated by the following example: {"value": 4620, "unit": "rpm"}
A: {"value": 5500, "unit": "rpm"}
